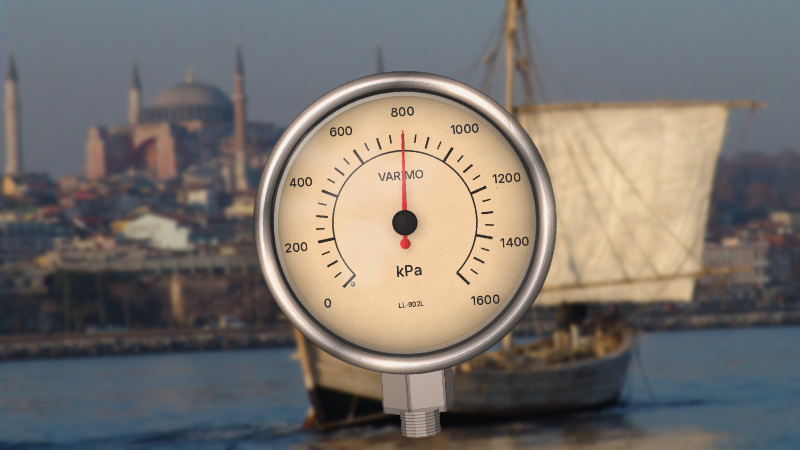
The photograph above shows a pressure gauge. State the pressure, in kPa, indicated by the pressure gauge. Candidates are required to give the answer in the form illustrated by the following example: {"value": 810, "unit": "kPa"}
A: {"value": 800, "unit": "kPa"}
